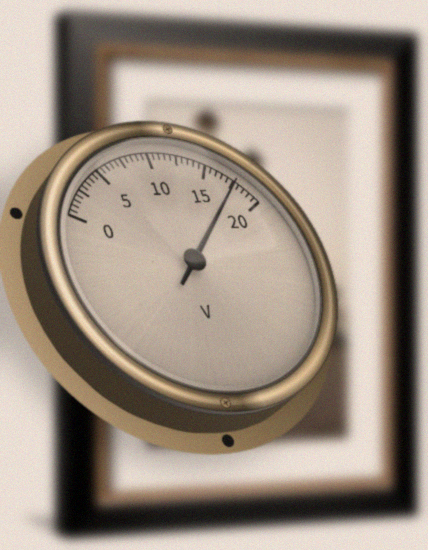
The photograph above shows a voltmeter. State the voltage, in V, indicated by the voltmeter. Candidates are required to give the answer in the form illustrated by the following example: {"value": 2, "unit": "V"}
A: {"value": 17.5, "unit": "V"}
